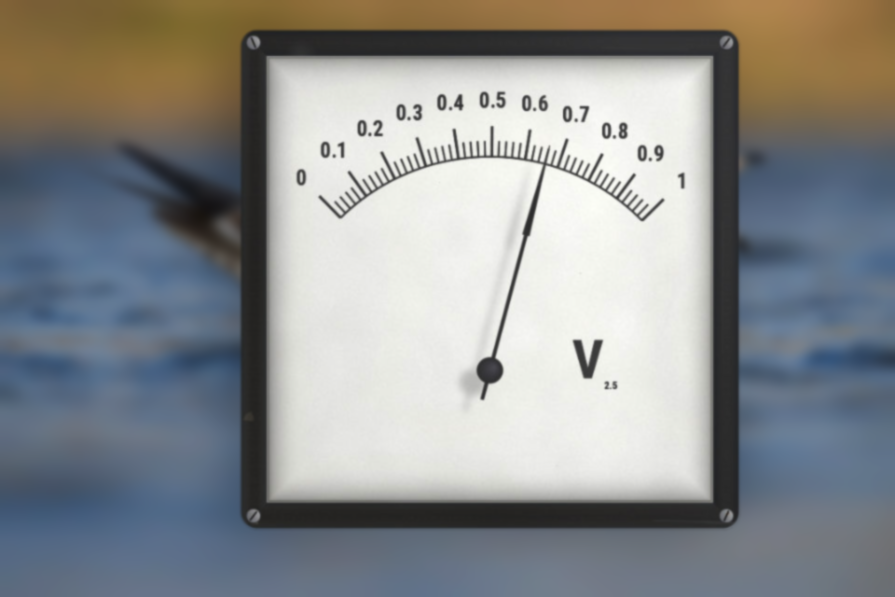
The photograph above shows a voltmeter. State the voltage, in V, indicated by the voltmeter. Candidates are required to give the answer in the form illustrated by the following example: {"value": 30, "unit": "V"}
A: {"value": 0.66, "unit": "V"}
